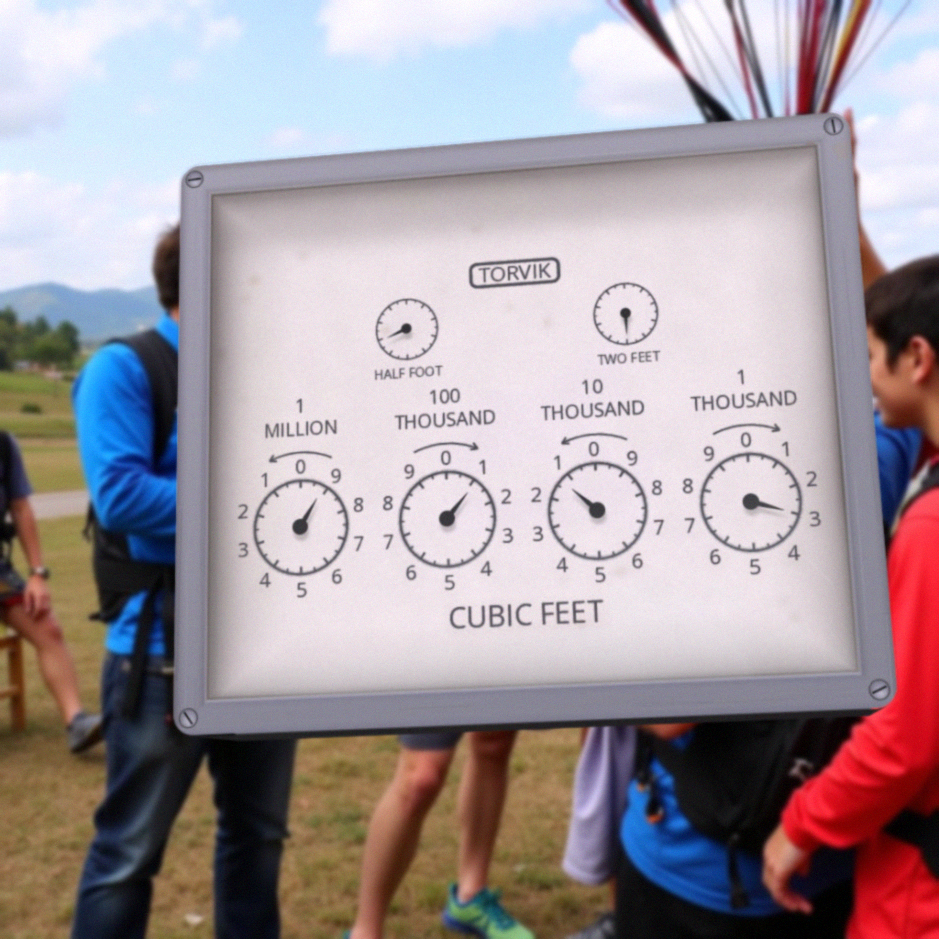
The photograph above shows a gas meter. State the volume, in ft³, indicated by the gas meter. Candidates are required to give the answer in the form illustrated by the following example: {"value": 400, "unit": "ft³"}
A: {"value": 911300, "unit": "ft³"}
